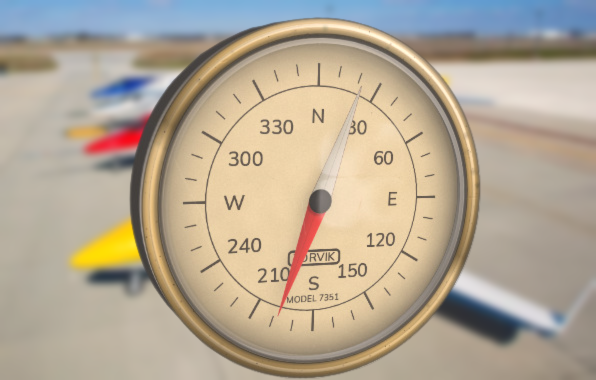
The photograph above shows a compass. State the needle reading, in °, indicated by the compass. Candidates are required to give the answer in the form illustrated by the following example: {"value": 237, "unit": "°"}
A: {"value": 200, "unit": "°"}
